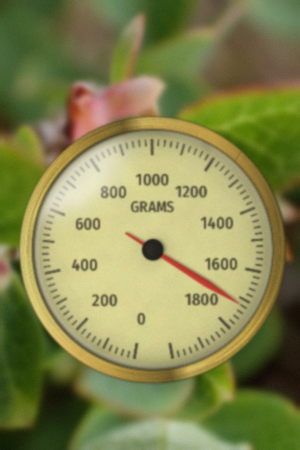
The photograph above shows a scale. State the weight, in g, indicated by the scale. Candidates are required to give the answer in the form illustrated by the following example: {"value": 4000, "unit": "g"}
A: {"value": 1720, "unit": "g"}
